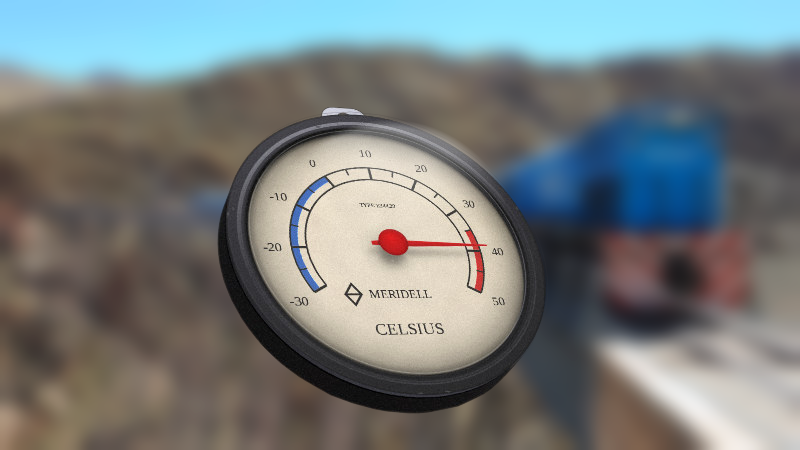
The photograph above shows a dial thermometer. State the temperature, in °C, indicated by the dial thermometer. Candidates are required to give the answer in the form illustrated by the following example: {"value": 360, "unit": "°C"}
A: {"value": 40, "unit": "°C"}
